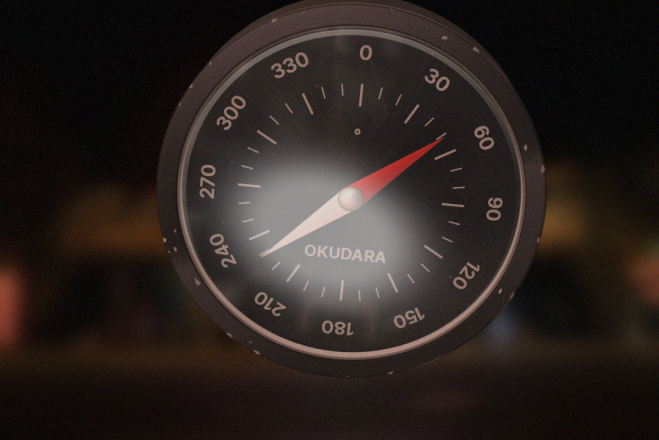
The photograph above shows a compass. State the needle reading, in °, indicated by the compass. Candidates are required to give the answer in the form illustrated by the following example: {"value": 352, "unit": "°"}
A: {"value": 50, "unit": "°"}
